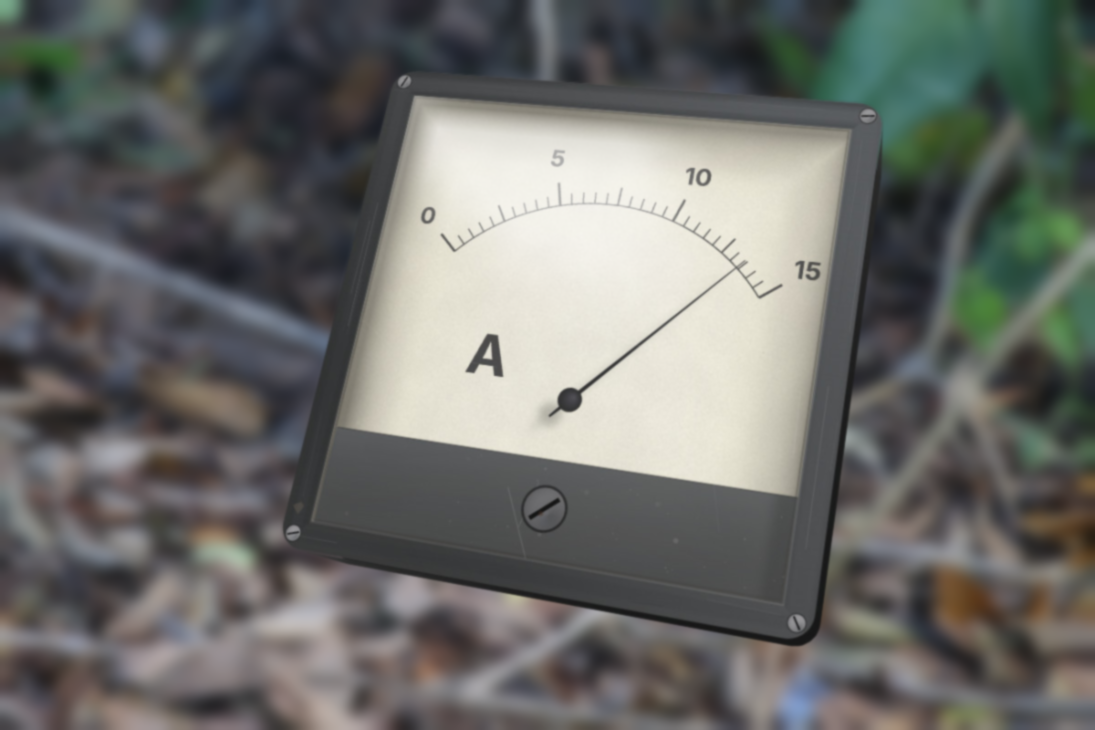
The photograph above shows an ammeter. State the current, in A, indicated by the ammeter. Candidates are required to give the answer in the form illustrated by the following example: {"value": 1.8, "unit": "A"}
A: {"value": 13.5, "unit": "A"}
